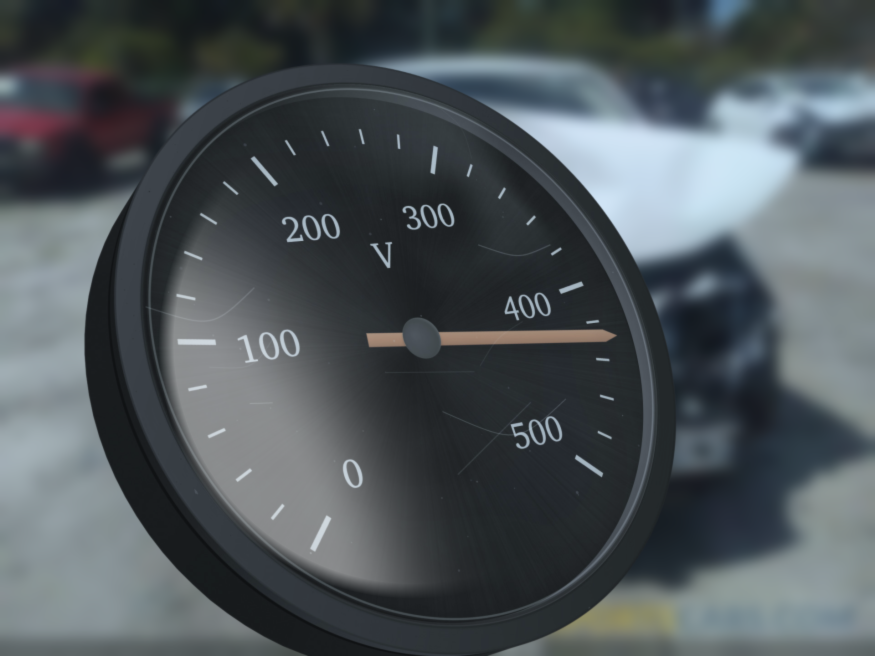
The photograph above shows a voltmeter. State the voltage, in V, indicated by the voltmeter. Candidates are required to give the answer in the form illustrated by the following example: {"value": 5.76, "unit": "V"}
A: {"value": 430, "unit": "V"}
